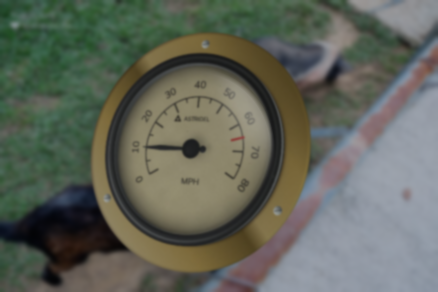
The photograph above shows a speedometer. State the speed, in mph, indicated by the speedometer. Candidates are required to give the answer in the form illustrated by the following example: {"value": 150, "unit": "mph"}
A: {"value": 10, "unit": "mph"}
